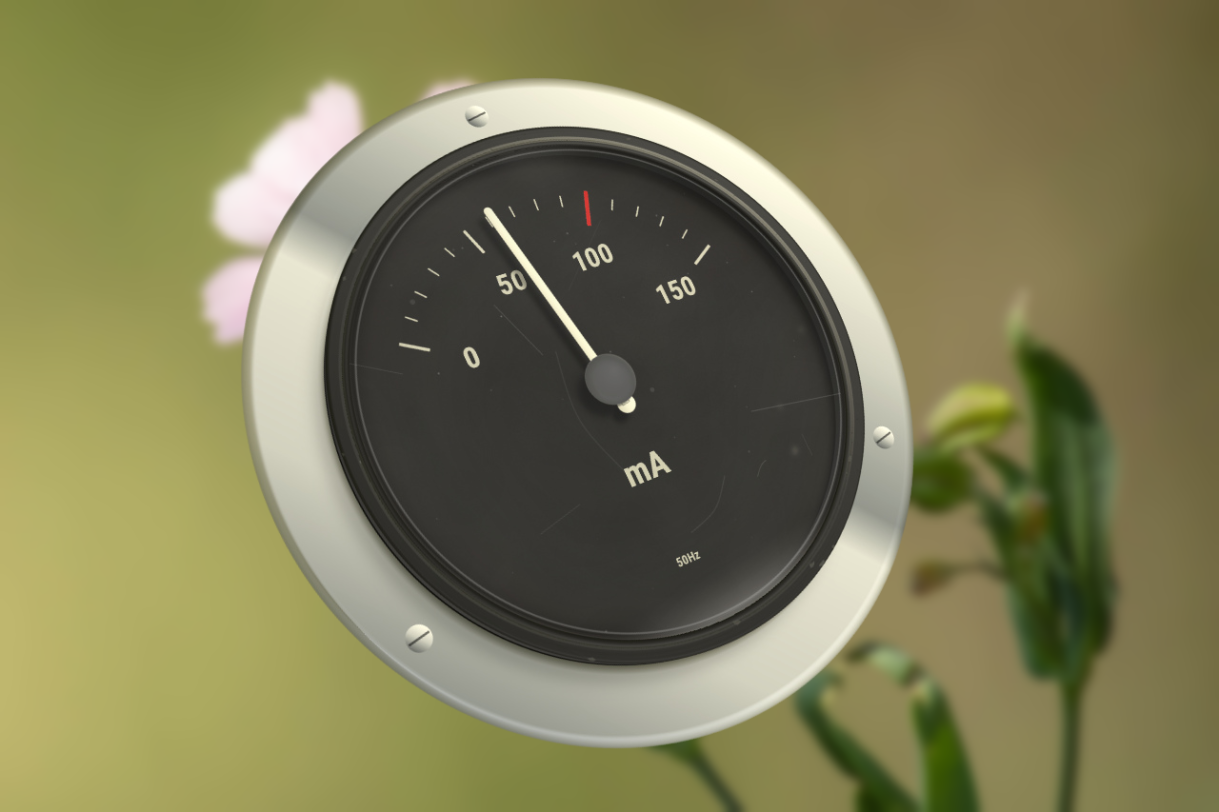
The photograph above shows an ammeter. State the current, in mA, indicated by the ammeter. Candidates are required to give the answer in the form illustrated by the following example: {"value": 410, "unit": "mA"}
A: {"value": 60, "unit": "mA"}
